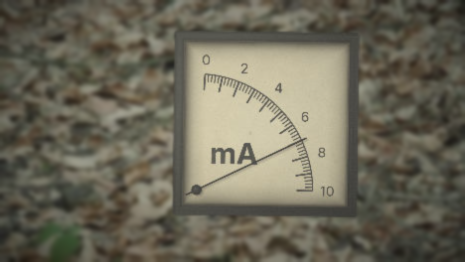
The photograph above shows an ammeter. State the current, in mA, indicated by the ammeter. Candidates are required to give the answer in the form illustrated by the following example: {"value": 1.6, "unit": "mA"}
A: {"value": 7, "unit": "mA"}
